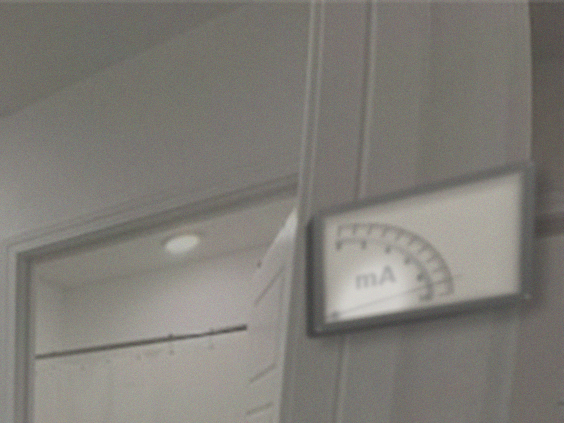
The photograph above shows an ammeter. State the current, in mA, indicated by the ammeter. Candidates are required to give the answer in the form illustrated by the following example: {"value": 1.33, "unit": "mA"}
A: {"value": 9, "unit": "mA"}
